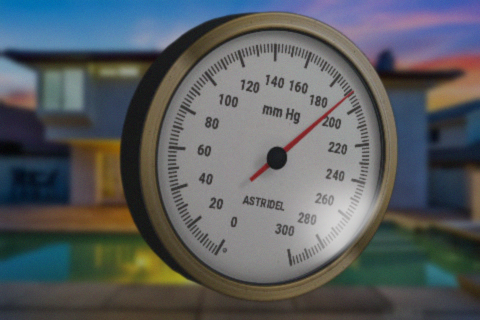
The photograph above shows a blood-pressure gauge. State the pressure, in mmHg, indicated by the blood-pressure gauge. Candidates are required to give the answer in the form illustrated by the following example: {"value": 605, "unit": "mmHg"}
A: {"value": 190, "unit": "mmHg"}
